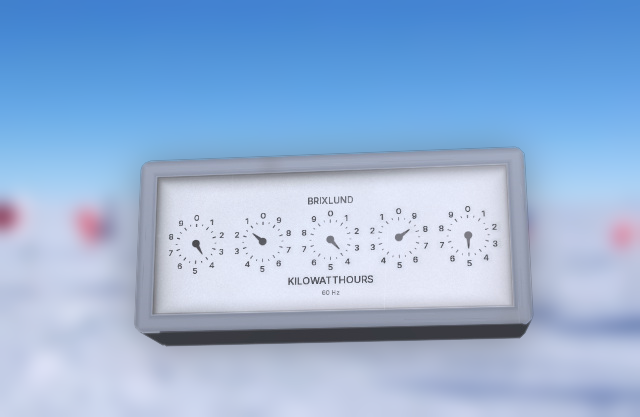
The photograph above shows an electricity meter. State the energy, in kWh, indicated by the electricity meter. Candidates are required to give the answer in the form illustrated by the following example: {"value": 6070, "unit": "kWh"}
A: {"value": 41385, "unit": "kWh"}
